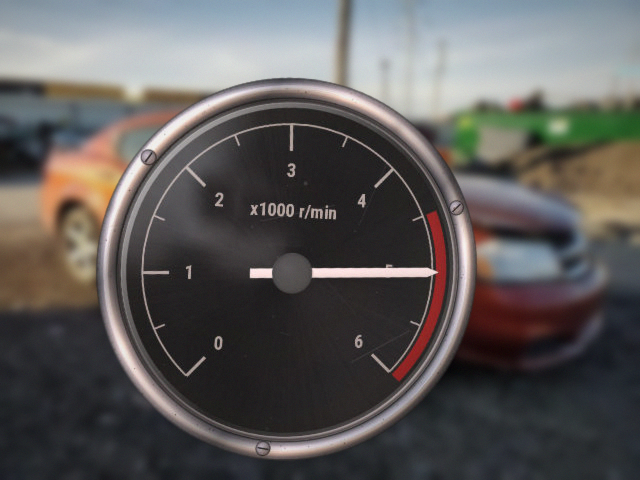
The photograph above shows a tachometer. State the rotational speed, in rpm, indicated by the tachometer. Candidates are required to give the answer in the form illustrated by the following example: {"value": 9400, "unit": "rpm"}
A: {"value": 5000, "unit": "rpm"}
